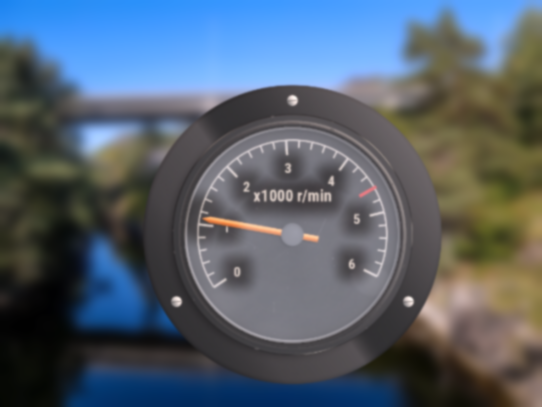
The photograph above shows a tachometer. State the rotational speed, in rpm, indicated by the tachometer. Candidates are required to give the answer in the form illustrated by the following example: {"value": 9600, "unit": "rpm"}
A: {"value": 1100, "unit": "rpm"}
